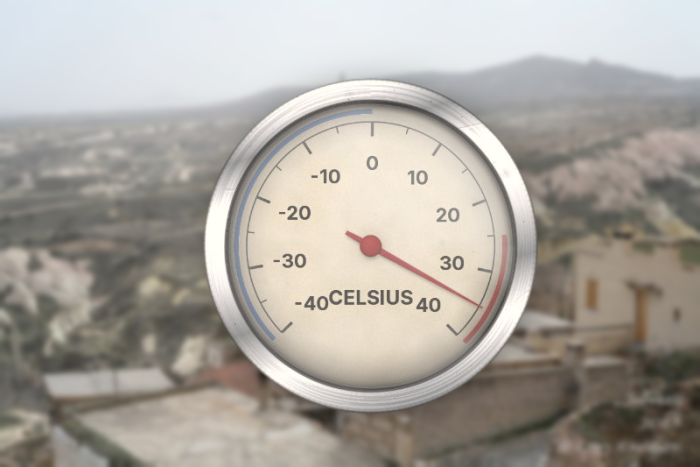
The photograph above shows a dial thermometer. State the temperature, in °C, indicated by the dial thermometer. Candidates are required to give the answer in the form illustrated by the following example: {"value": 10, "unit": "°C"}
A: {"value": 35, "unit": "°C"}
